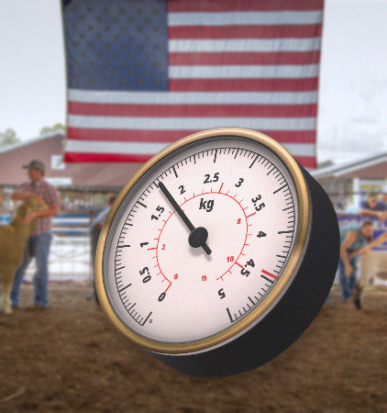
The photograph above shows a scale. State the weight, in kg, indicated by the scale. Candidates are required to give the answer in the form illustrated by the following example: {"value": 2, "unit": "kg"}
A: {"value": 1.8, "unit": "kg"}
